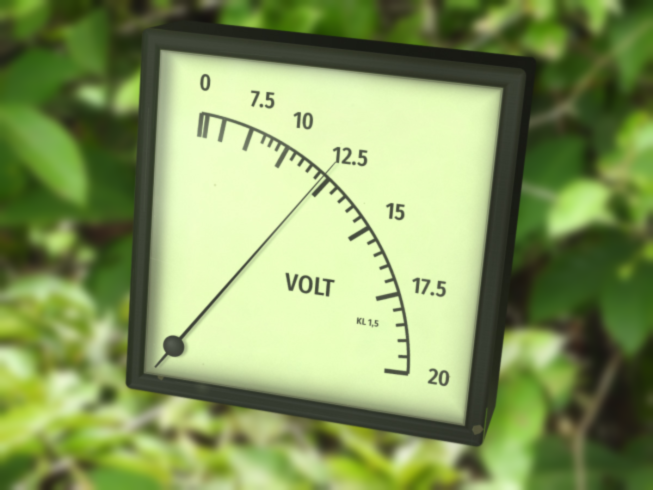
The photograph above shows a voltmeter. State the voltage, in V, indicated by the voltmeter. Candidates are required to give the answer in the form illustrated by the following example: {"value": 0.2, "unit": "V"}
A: {"value": 12.25, "unit": "V"}
